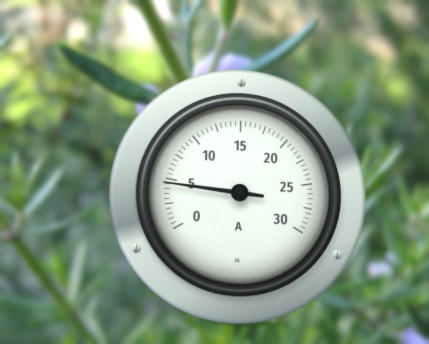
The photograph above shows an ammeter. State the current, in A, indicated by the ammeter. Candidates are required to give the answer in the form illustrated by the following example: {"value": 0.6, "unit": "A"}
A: {"value": 4.5, "unit": "A"}
